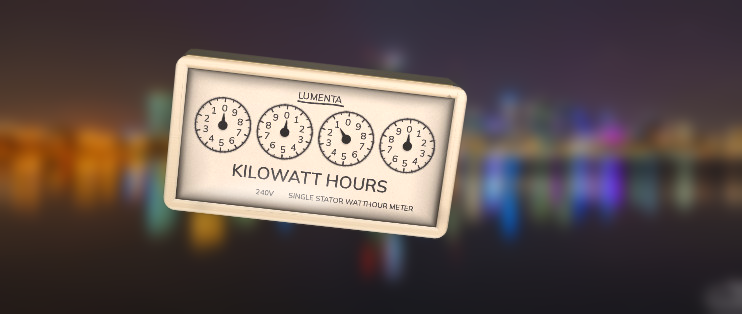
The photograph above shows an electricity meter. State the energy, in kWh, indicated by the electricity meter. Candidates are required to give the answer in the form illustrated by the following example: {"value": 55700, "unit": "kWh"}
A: {"value": 10, "unit": "kWh"}
